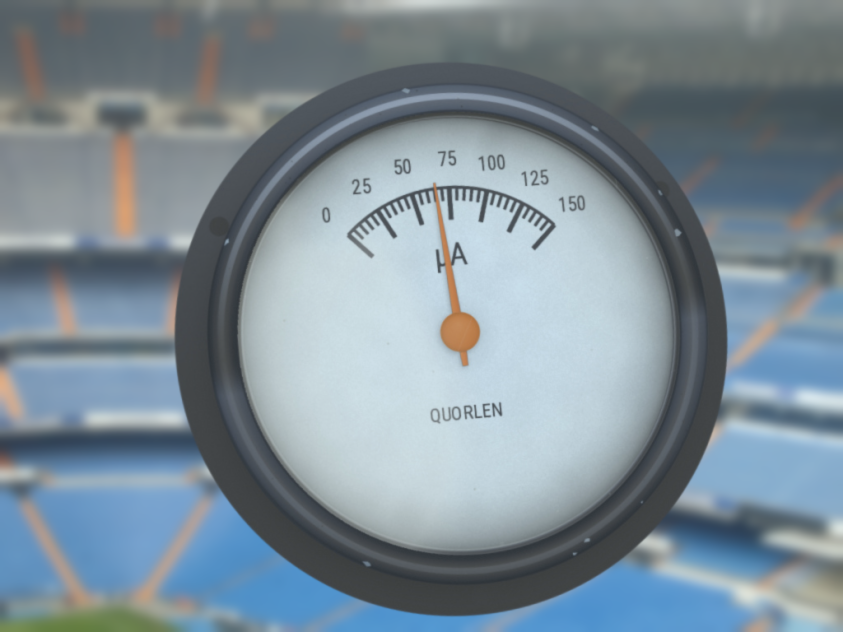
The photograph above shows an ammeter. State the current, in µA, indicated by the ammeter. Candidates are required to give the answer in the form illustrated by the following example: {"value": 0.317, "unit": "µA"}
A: {"value": 65, "unit": "µA"}
